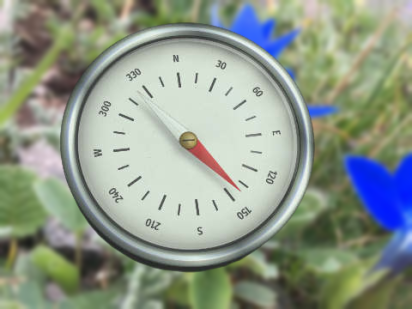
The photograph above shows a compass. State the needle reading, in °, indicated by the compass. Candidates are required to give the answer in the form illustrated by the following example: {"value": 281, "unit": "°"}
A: {"value": 142.5, "unit": "°"}
